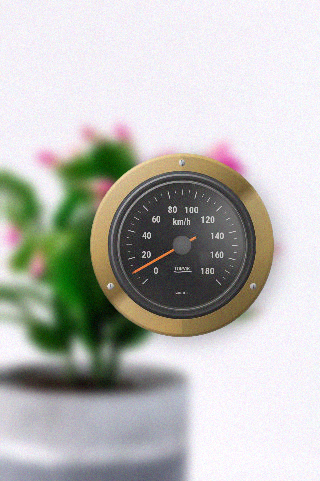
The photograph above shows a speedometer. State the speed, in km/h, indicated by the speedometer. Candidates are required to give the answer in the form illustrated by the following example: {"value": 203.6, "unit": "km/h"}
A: {"value": 10, "unit": "km/h"}
